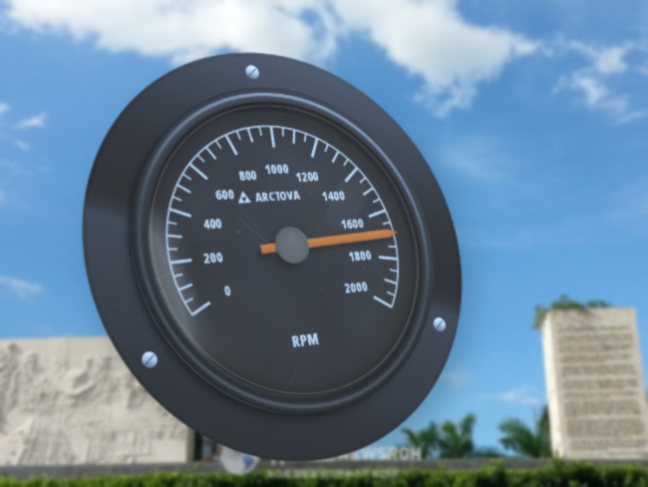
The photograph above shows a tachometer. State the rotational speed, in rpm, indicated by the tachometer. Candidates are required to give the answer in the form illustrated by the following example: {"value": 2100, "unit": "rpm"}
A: {"value": 1700, "unit": "rpm"}
